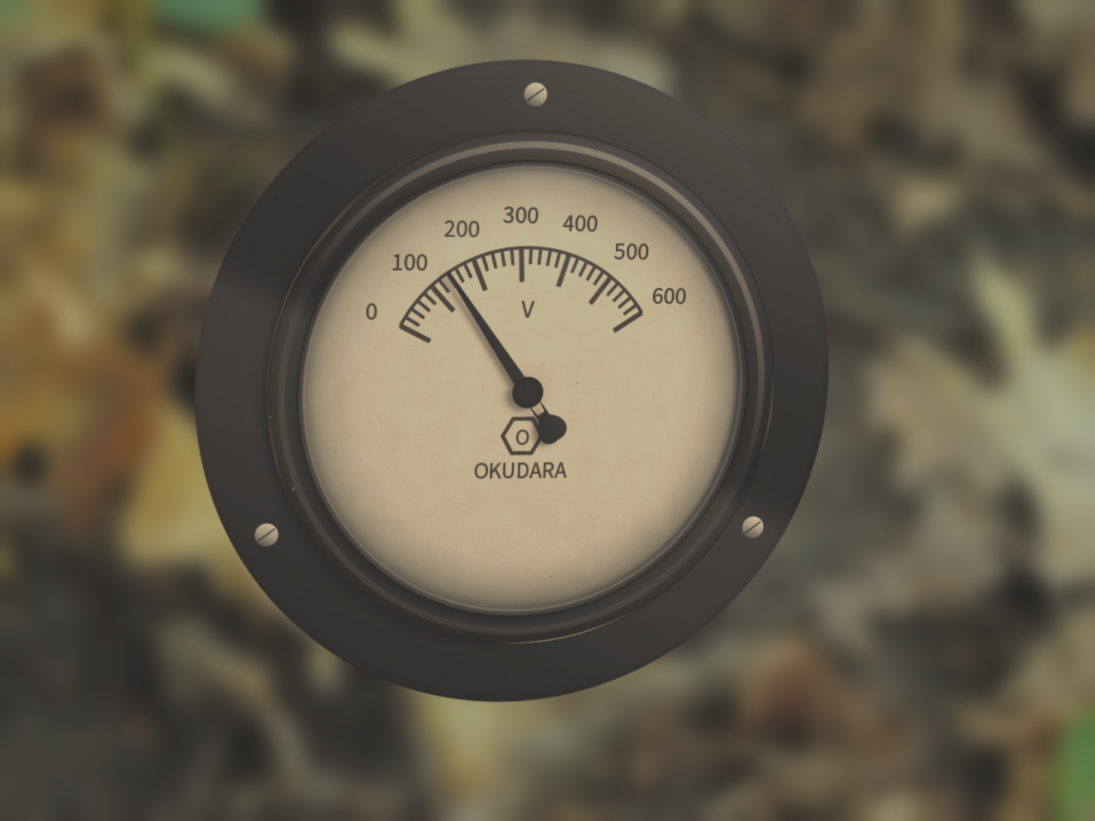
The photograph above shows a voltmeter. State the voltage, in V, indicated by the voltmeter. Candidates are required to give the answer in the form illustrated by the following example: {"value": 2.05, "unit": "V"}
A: {"value": 140, "unit": "V"}
